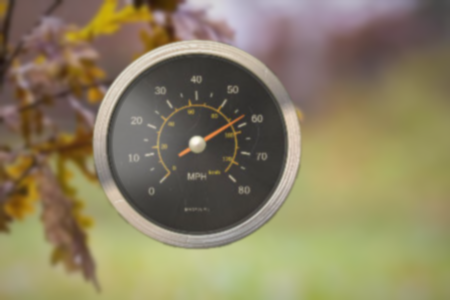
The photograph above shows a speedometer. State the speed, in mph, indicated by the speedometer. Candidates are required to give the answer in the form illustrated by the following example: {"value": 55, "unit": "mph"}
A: {"value": 57.5, "unit": "mph"}
